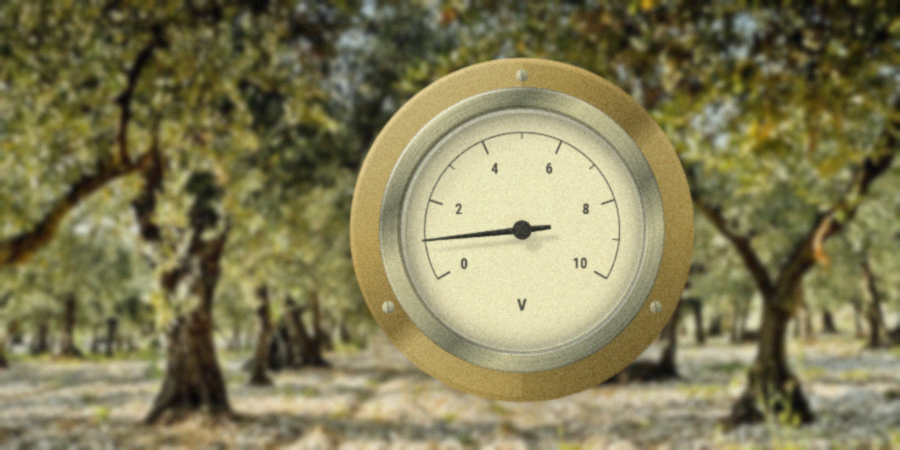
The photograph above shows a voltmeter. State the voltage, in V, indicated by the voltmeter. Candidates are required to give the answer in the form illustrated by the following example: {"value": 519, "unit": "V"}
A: {"value": 1, "unit": "V"}
